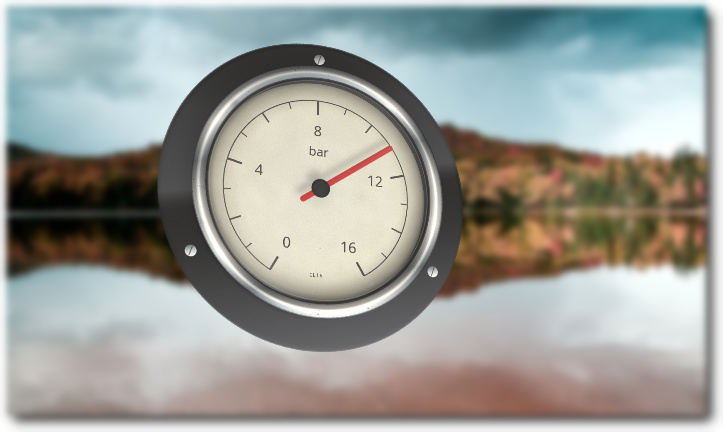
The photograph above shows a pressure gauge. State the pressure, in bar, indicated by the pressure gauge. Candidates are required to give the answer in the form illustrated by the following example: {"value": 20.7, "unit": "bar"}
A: {"value": 11, "unit": "bar"}
